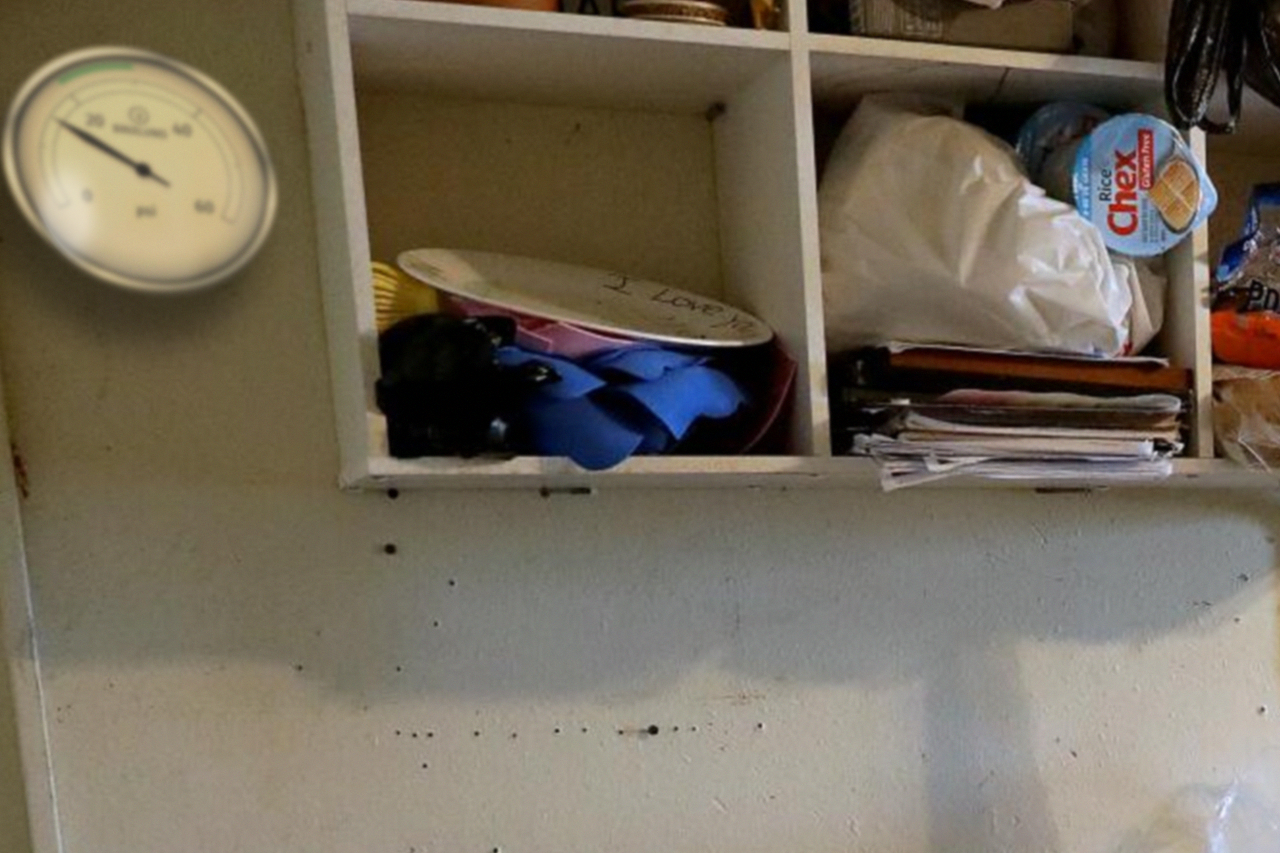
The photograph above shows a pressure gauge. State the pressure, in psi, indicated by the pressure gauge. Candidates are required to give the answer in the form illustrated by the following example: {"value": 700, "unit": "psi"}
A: {"value": 15, "unit": "psi"}
